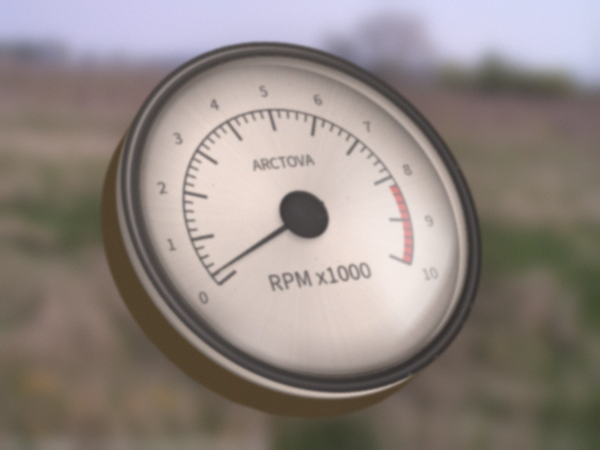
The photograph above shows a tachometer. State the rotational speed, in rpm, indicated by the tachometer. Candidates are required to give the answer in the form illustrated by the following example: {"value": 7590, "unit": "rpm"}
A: {"value": 200, "unit": "rpm"}
